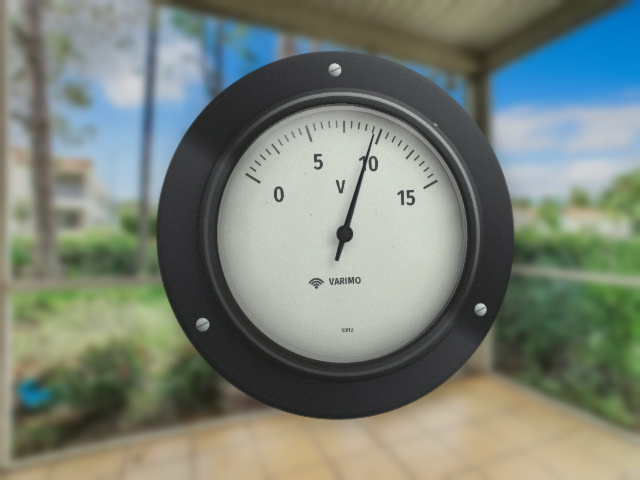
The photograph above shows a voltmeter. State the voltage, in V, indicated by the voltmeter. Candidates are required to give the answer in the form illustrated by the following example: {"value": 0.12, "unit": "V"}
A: {"value": 9.5, "unit": "V"}
